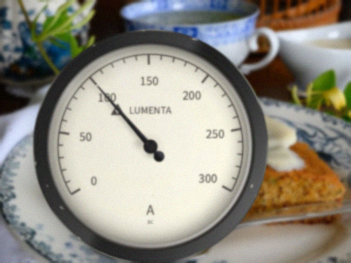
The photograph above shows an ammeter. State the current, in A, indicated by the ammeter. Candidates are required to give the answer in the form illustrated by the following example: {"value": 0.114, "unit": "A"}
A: {"value": 100, "unit": "A"}
